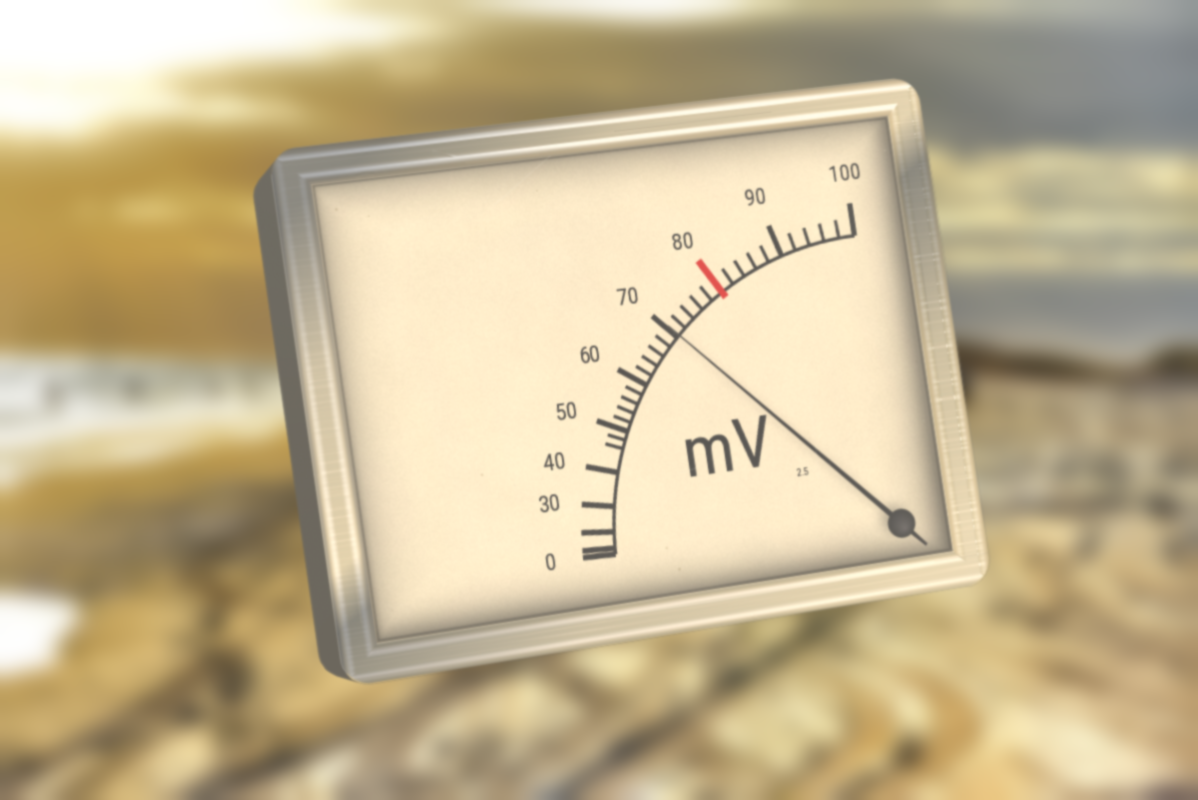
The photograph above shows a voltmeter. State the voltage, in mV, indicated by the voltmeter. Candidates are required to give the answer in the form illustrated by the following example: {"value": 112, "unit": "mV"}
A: {"value": 70, "unit": "mV"}
